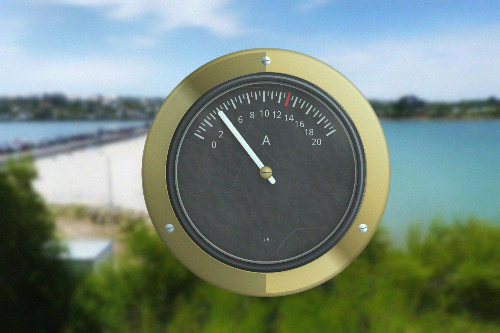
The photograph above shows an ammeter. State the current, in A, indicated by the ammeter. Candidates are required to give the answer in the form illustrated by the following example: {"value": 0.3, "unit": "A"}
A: {"value": 4, "unit": "A"}
